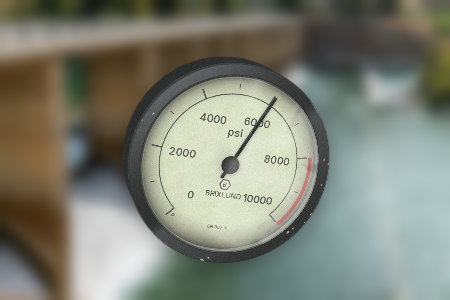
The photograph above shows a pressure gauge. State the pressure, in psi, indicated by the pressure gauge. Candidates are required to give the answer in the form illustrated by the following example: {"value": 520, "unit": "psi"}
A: {"value": 6000, "unit": "psi"}
